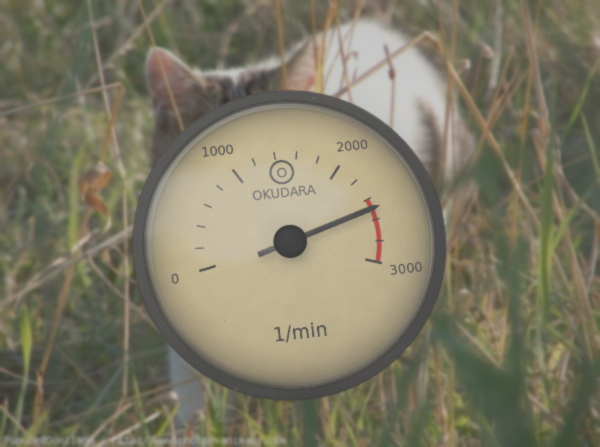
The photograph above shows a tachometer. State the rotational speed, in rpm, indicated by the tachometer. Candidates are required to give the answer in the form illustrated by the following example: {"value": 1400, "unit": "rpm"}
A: {"value": 2500, "unit": "rpm"}
